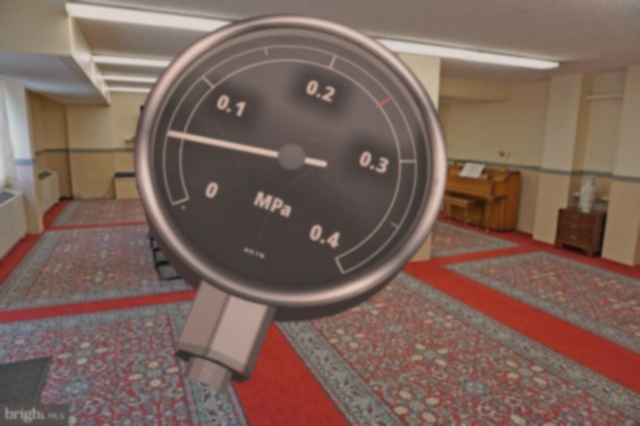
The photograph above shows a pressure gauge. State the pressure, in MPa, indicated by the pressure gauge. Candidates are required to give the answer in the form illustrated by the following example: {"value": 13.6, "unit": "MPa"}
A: {"value": 0.05, "unit": "MPa"}
